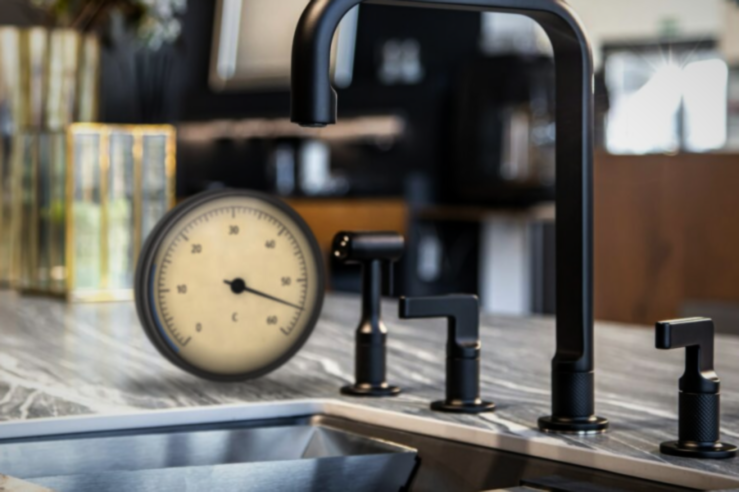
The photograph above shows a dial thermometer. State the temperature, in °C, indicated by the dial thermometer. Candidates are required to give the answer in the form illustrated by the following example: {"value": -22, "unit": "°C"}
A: {"value": 55, "unit": "°C"}
